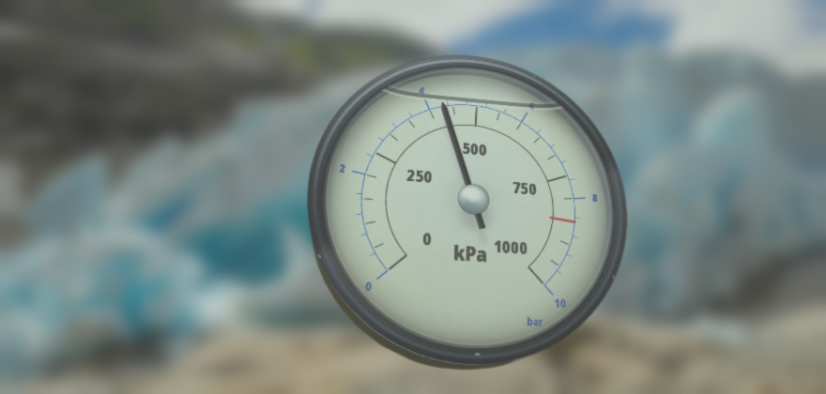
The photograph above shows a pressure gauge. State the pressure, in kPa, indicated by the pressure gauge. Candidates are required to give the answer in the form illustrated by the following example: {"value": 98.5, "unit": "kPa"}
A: {"value": 425, "unit": "kPa"}
